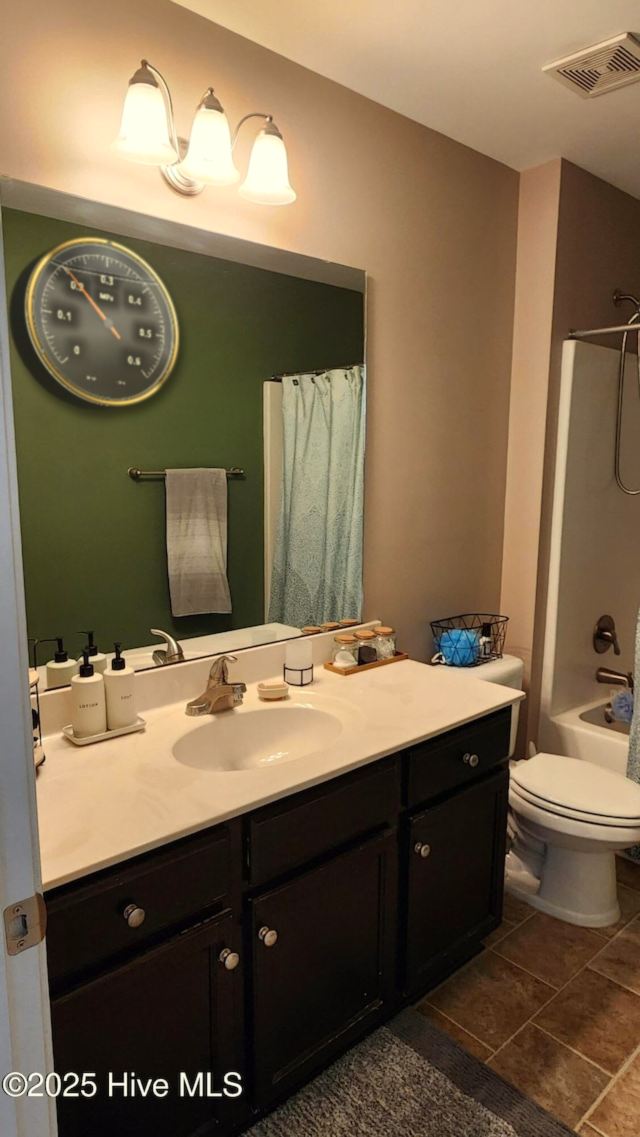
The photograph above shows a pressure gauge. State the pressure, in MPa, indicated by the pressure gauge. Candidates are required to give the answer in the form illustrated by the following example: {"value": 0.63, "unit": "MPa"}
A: {"value": 0.2, "unit": "MPa"}
